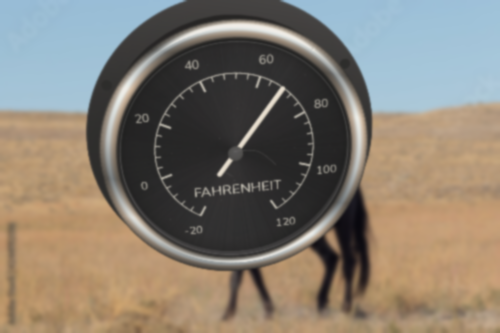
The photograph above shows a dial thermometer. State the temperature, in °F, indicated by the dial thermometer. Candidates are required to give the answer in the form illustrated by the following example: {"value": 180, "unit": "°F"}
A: {"value": 68, "unit": "°F"}
